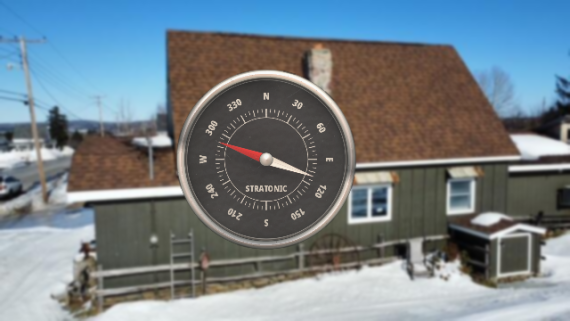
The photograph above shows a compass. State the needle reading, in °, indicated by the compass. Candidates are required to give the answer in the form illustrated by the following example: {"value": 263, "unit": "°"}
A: {"value": 290, "unit": "°"}
